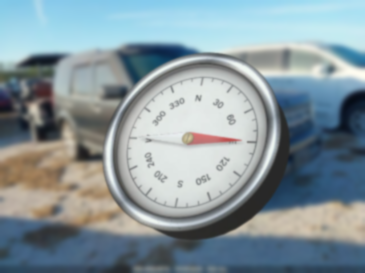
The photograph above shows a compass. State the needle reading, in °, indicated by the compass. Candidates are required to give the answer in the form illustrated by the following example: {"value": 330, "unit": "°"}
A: {"value": 90, "unit": "°"}
